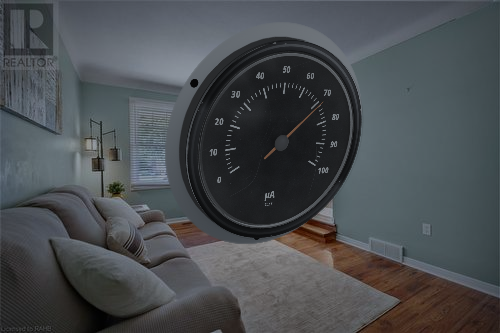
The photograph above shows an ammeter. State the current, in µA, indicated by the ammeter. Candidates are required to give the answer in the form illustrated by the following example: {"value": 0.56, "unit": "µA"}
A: {"value": 70, "unit": "µA"}
